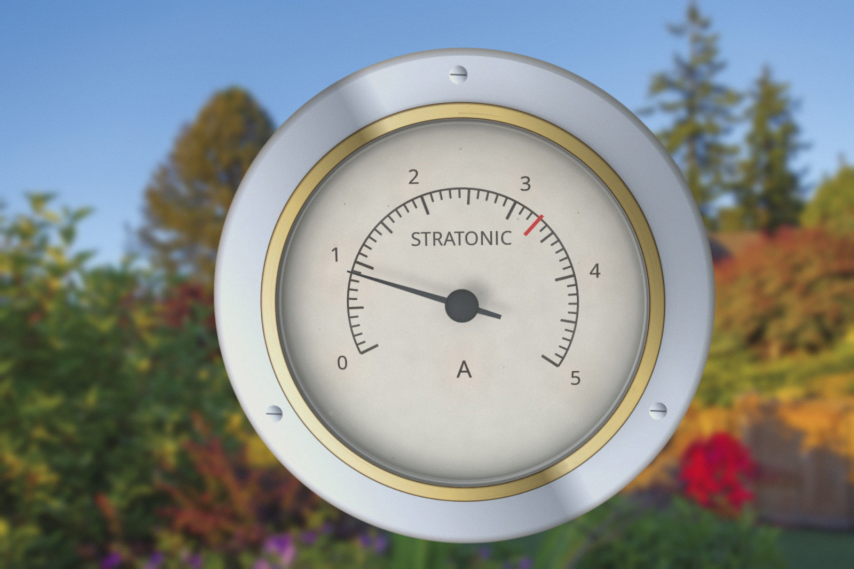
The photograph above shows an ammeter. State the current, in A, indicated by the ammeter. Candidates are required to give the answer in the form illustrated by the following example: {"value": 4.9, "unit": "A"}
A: {"value": 0.9, "unit": "A"}
